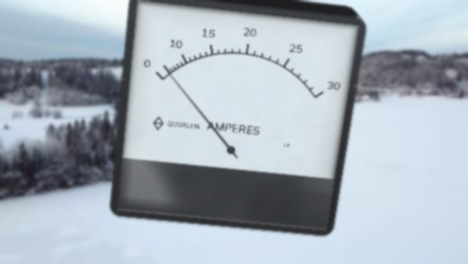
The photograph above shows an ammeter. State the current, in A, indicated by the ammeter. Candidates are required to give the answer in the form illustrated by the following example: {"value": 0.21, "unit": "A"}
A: {"value": 5, "unit": "A"}
